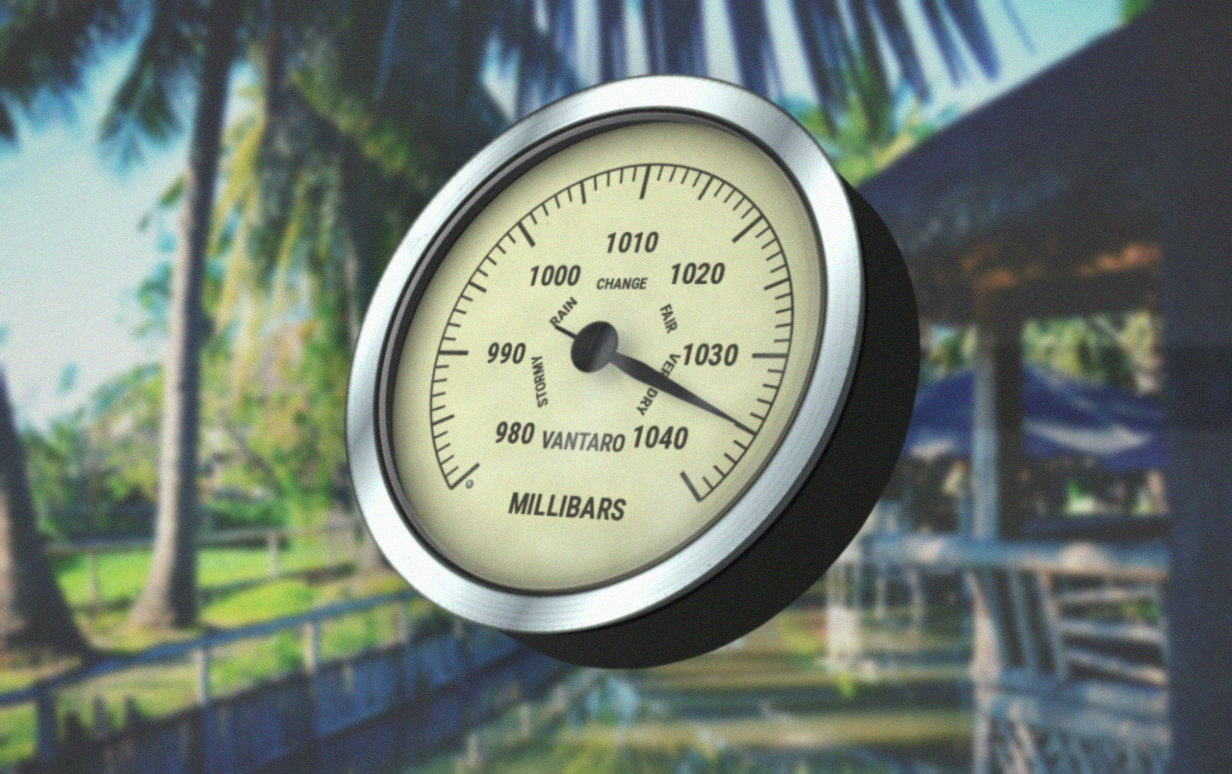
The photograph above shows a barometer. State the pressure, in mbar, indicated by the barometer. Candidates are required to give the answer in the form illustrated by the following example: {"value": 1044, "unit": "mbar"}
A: {"value": 1035, "unit": "mbar"}
